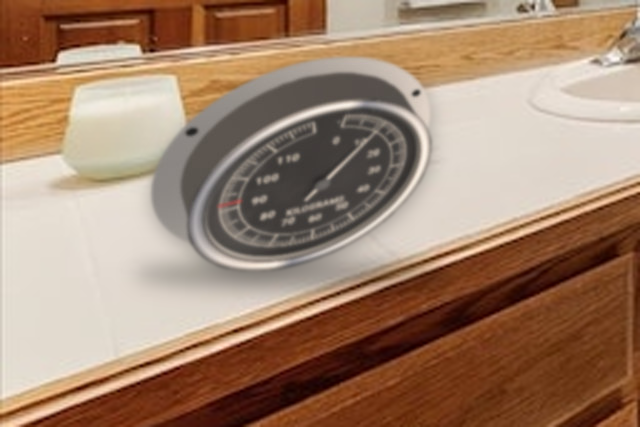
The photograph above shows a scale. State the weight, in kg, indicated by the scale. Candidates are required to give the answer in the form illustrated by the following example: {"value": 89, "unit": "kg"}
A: {"value": 10, "unit": "kg"}
